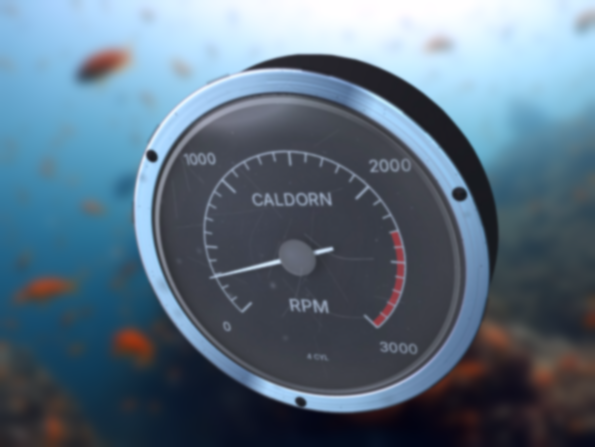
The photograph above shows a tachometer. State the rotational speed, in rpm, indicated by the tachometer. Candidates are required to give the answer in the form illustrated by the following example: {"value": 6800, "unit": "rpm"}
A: {"value": 300, "unit": "rpm"}
